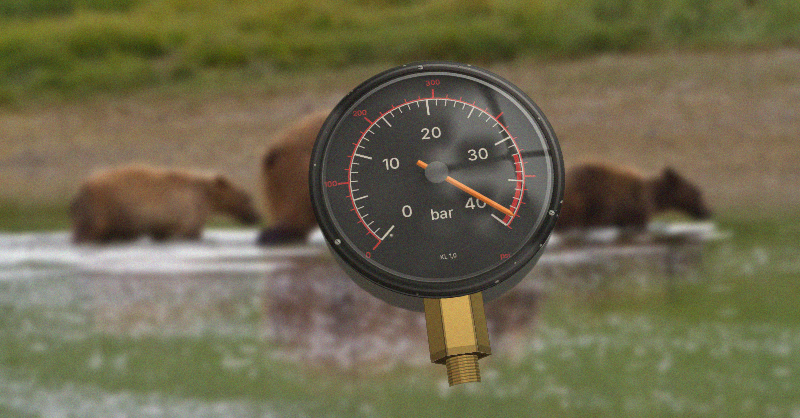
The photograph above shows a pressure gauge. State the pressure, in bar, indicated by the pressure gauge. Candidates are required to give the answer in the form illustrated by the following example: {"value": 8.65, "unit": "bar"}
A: {"value": 39, "unit": "bar"}
